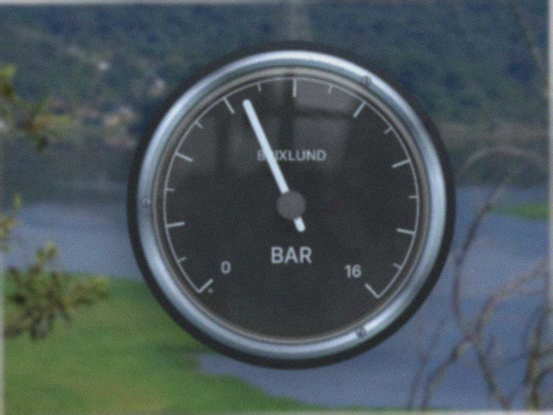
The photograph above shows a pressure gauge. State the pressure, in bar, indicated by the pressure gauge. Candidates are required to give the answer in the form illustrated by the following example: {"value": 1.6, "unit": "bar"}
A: {"value": 6.5, "unit": "bar"}
